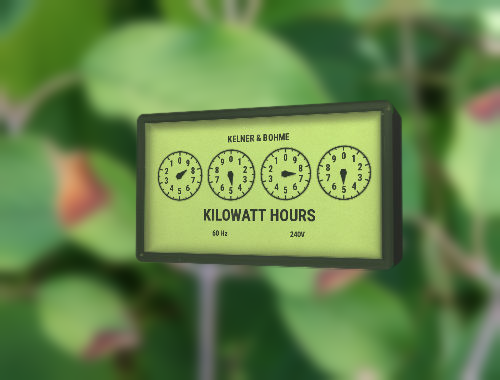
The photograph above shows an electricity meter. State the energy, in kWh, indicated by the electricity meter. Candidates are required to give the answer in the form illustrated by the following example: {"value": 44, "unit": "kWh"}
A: {"value": 8475, "unit": "kWh"}
